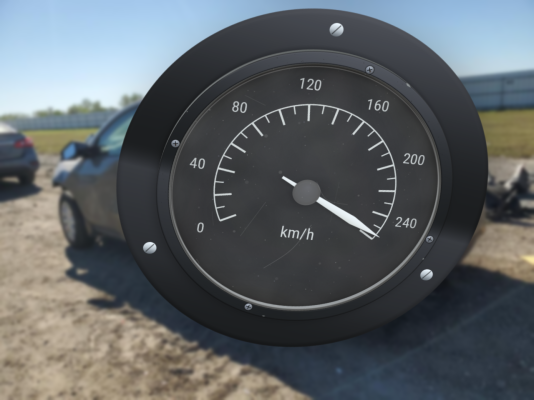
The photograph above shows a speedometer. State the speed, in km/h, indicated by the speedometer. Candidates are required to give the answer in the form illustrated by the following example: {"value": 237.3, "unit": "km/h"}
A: {"value": 255, "unit": "km/h"}
